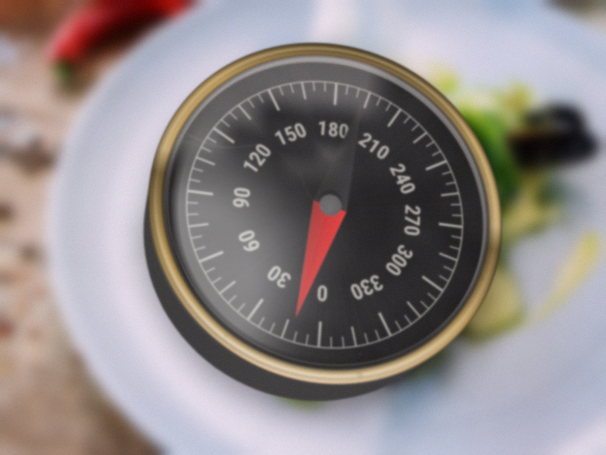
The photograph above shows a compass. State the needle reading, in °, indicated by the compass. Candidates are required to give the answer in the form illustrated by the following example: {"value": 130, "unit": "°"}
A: {"value": 12.5, "unit": "°"}
